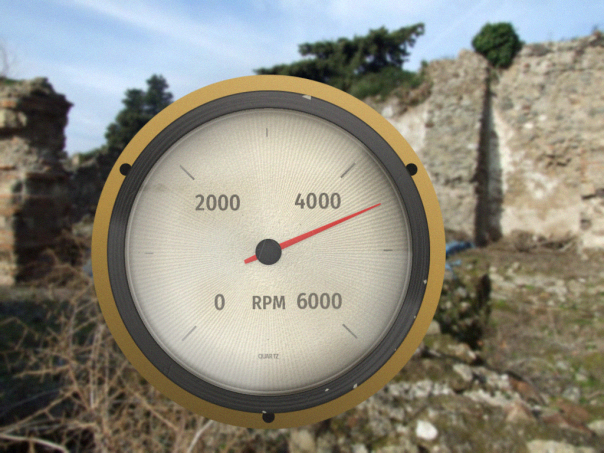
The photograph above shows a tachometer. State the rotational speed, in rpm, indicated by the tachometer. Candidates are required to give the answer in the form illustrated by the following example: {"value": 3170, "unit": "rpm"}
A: {"value": 4500, "unit": "rpm"}
